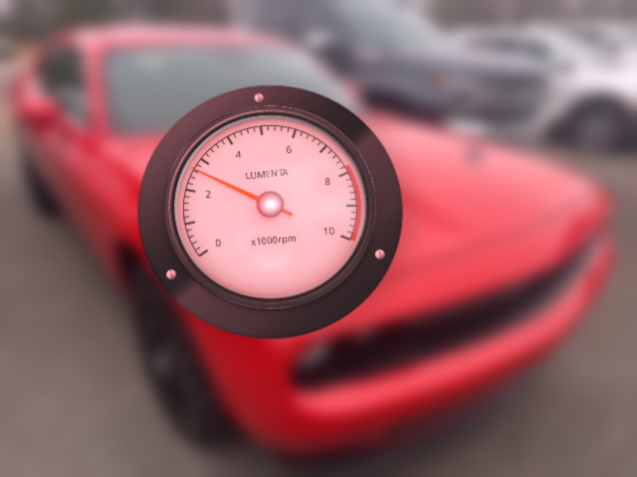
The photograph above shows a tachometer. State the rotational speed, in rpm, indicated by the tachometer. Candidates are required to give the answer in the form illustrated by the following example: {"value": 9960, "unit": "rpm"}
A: {"value": 2600, "unit": "rpm"}
